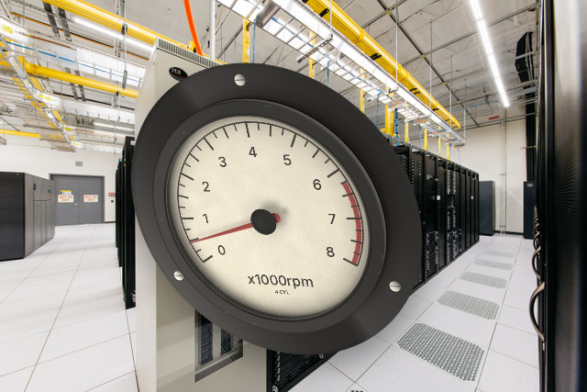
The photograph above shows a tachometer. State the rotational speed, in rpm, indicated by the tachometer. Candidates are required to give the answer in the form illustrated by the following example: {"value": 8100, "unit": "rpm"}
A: {"value": 500, "unit": "rpm"}
